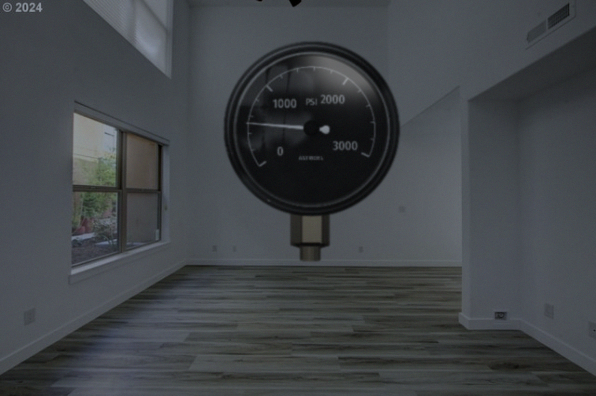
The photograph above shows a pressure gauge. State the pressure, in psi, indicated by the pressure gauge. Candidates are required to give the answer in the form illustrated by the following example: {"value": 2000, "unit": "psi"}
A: {"value": 500, "unit": "psi"}
